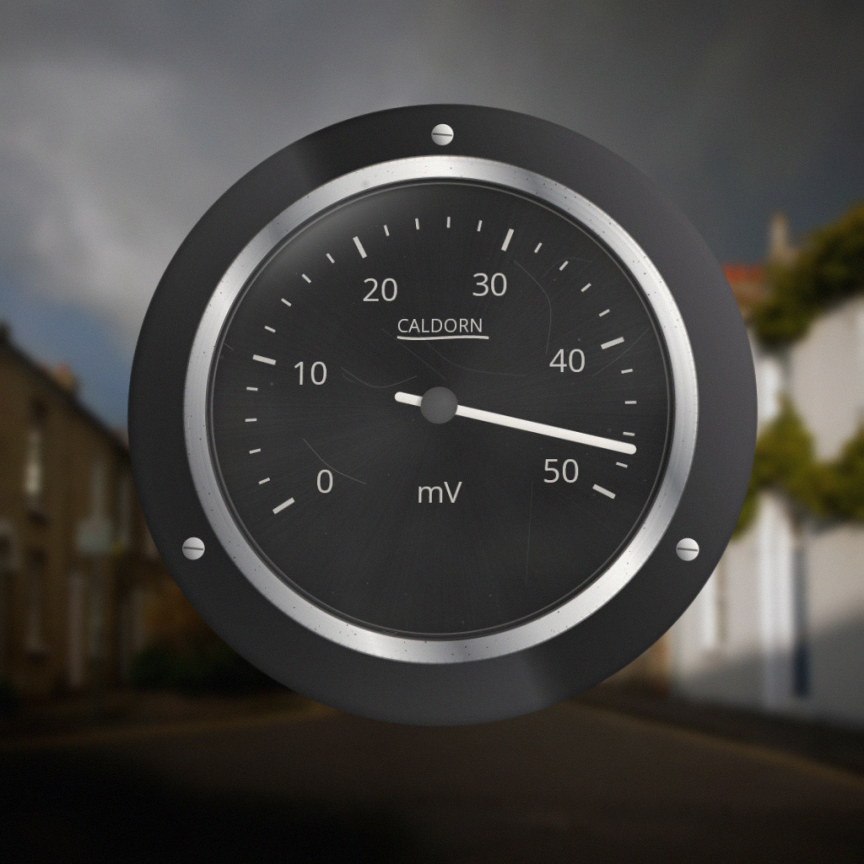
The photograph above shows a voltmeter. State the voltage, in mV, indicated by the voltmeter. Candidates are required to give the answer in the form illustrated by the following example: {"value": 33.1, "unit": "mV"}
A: {"value": 47, "unit": "mV"}
